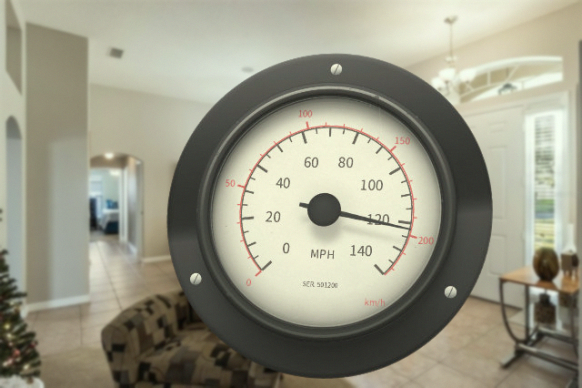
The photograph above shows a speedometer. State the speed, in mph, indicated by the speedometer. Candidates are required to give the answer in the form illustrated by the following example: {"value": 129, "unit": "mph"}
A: {"value": 122.5, "unit": "mph"}
